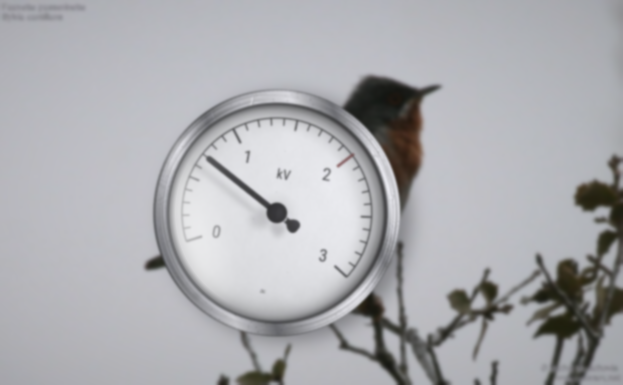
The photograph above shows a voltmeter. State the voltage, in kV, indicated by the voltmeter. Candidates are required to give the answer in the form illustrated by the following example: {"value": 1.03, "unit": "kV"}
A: {"value": 0.7, "unit": "kV"}
